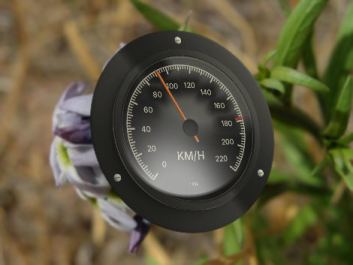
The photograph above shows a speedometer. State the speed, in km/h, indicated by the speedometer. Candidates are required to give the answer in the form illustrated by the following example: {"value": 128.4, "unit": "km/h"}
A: {"value": 90, "unit": "km/h"}
